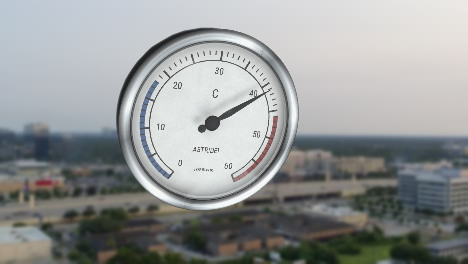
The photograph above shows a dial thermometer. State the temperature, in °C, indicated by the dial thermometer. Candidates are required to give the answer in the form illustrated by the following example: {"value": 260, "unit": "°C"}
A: {"value": 41, "unit": "°C"}
